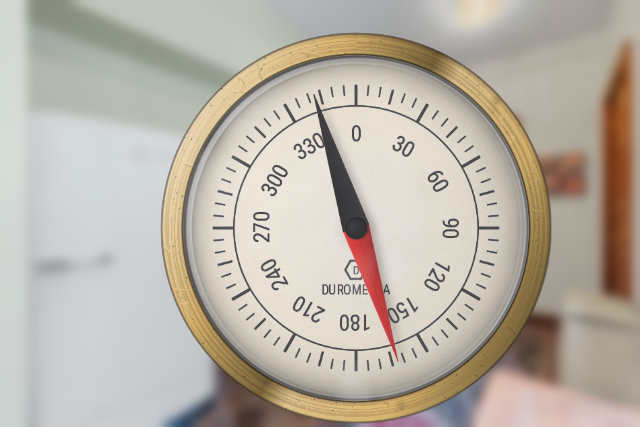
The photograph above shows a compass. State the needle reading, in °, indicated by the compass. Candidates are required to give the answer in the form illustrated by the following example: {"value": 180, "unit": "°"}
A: {"value": 162.5, "unit": "°"}
